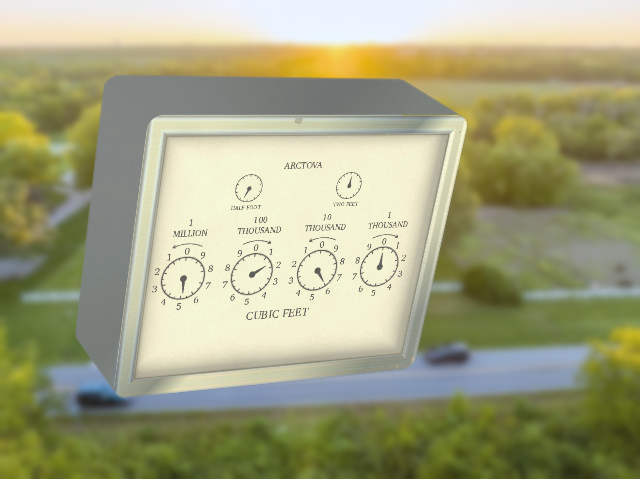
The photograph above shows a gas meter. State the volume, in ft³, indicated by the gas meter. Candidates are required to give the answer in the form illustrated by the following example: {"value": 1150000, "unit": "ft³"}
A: {"value": 516000, "unit": "ft³"}
